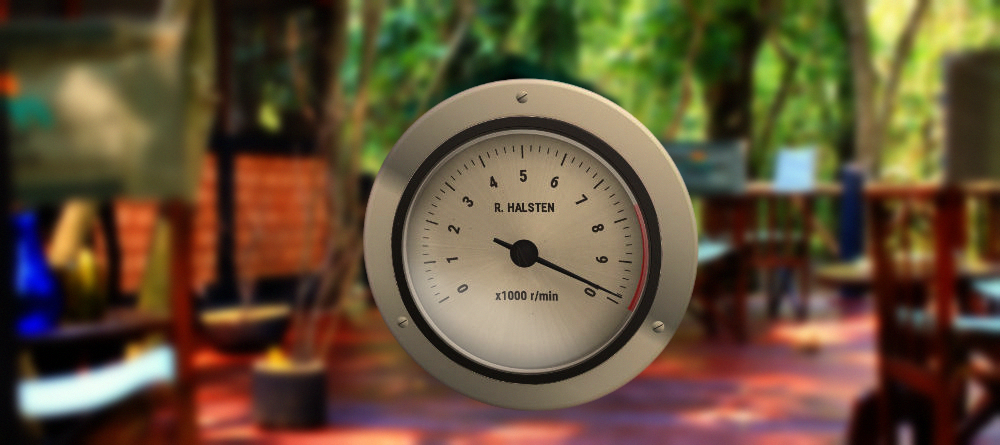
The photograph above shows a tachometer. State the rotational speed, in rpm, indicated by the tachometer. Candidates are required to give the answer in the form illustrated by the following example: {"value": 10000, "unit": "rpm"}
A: {"value": 9800, "unit": "rpm"}
